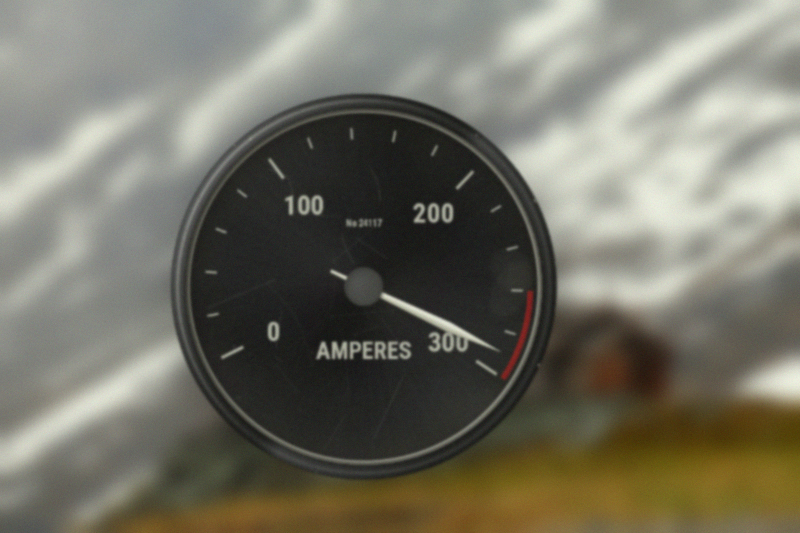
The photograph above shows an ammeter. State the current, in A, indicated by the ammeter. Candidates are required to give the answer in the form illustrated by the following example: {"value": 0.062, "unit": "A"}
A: {"value": 290, "unit": "A"}
